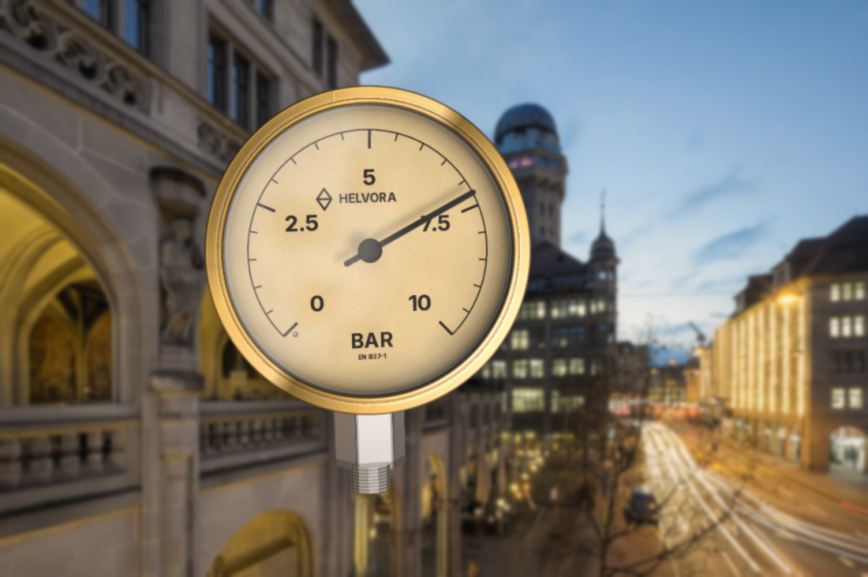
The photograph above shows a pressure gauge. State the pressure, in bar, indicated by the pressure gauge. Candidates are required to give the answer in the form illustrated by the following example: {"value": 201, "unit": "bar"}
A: {"value": 7.25, "unit": "bar"}
